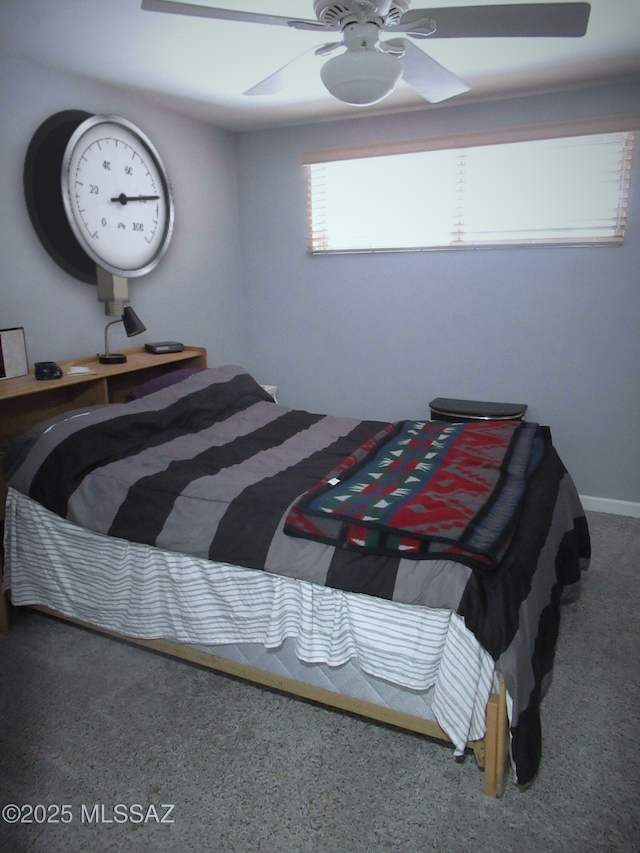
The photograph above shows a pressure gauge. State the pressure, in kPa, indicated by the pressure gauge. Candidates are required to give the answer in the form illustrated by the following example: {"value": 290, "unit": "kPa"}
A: {"value": 80, "unit": "kPa"}
